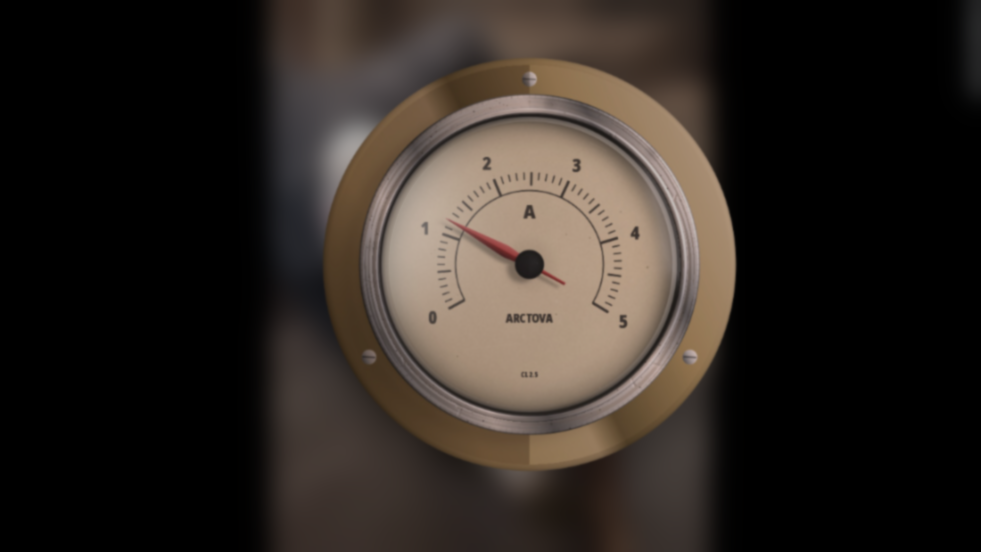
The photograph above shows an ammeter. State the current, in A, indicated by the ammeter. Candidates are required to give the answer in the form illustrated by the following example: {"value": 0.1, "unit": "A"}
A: {"value": 1.2, "unit": "A"}
